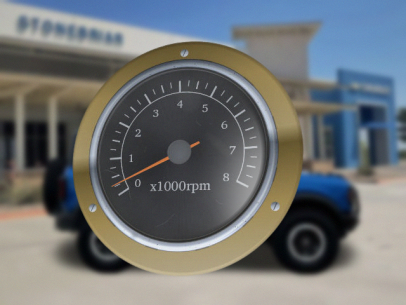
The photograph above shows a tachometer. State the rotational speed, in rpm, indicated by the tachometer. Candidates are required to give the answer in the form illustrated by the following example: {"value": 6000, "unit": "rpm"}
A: {"value": 250, "unit": "rpm"}
